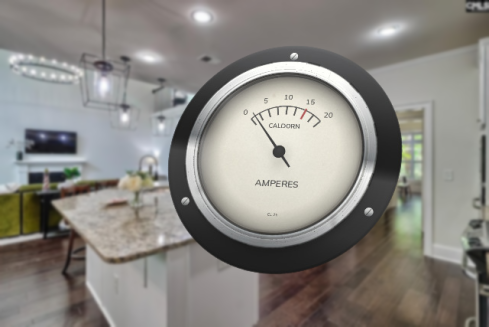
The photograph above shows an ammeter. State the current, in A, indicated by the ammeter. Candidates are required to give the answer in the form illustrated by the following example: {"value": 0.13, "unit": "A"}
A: {"value": 1.25, "unit": "A"}
